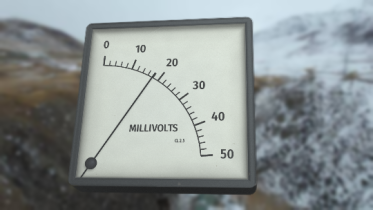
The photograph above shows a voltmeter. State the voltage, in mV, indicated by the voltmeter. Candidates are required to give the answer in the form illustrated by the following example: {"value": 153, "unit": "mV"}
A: {"value": 18, "unit": "mV"}
